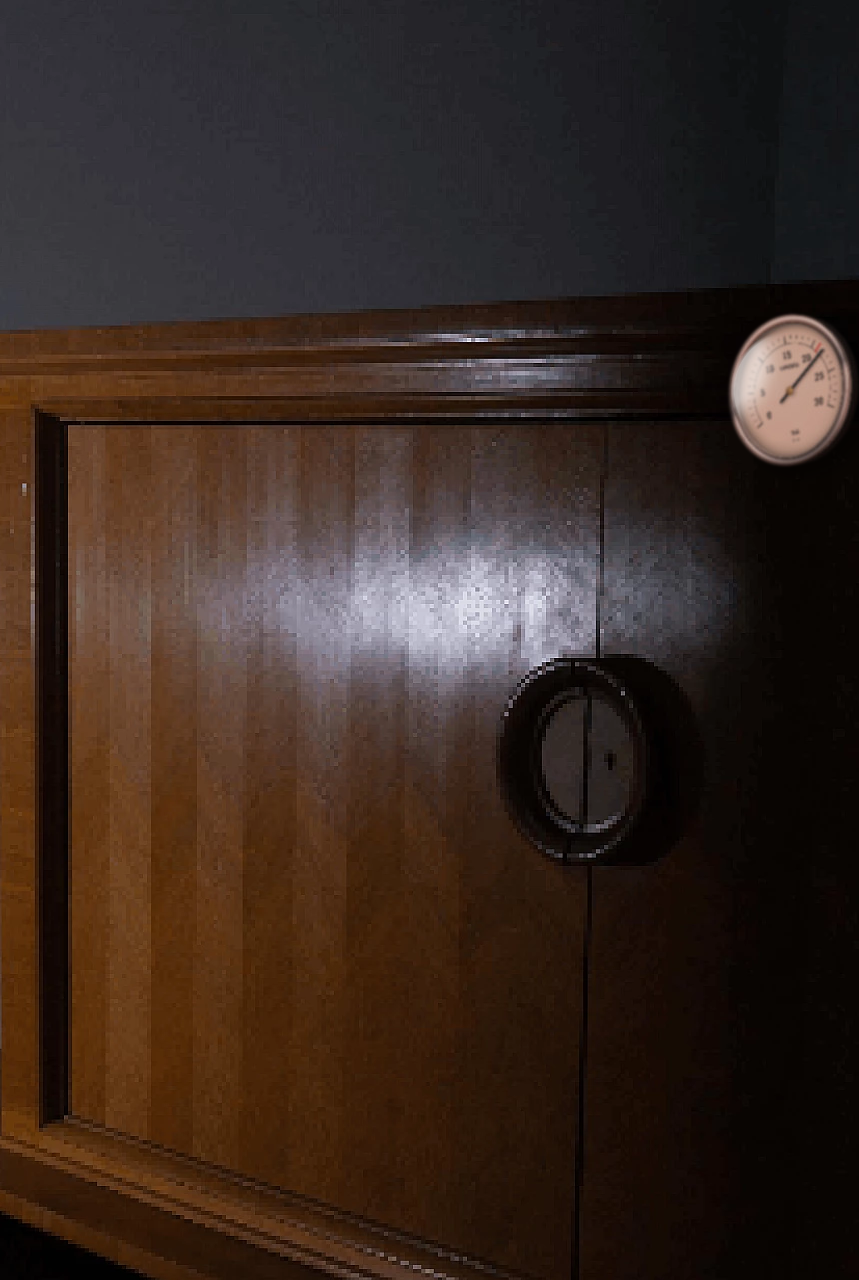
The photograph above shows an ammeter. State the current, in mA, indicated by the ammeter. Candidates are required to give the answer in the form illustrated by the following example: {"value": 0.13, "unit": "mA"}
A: {"value": 22, "unit": "mA"}
